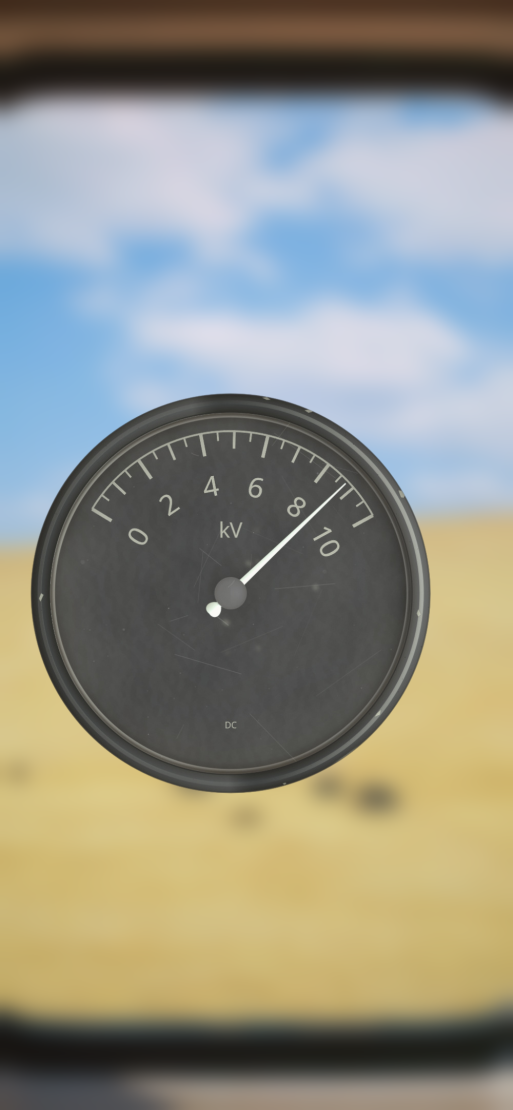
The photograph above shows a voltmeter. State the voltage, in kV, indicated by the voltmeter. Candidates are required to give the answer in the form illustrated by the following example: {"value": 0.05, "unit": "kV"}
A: {"value": 8.75, "unit": "kV"}
